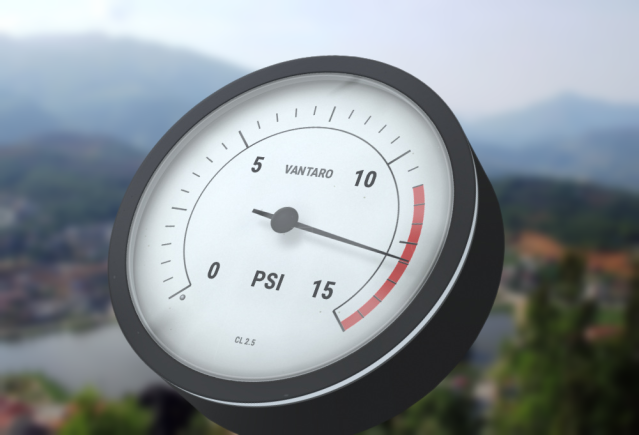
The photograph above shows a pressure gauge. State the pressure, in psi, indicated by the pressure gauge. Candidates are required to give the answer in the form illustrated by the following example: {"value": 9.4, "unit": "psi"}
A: {"value": 13, "unit": "psi"}
